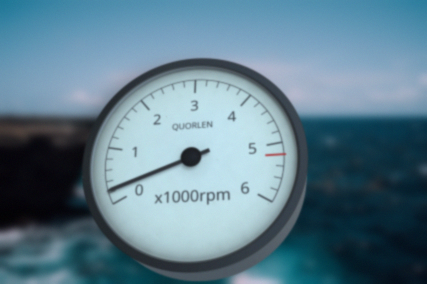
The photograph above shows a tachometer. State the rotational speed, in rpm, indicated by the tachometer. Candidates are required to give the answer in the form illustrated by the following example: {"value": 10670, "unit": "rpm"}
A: {"value": 200, "unit": "rpm"}
